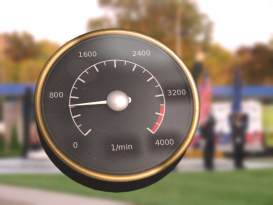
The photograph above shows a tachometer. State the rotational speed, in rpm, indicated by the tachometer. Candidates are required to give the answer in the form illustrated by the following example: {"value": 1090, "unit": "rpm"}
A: {"value": 600, "unit": "rpm"}
